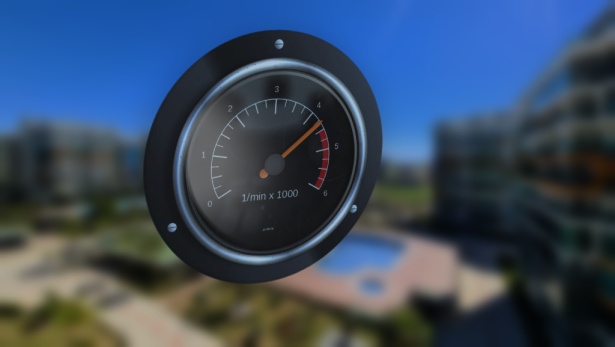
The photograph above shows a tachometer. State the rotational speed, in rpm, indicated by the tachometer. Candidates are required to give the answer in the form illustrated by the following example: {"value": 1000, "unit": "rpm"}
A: {"value": 4250, "unit": "rpm"}
